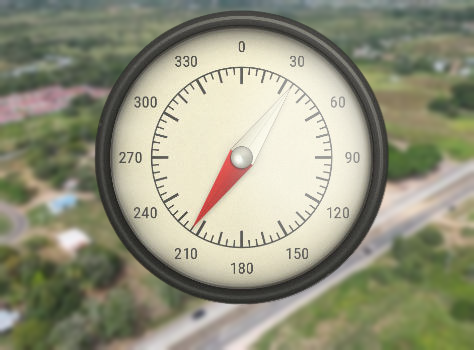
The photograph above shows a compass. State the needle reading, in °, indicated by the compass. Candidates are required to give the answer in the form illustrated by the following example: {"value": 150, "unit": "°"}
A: {"value": 215, "unit": "°"}
